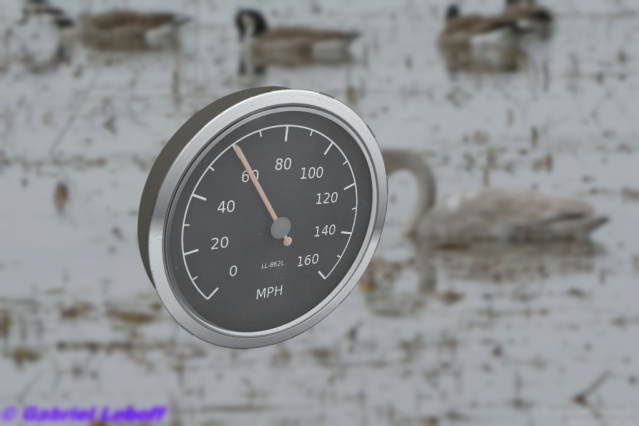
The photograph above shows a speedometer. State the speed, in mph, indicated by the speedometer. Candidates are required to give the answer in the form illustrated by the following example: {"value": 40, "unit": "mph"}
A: {"value": 60, "unit": "mph"}
